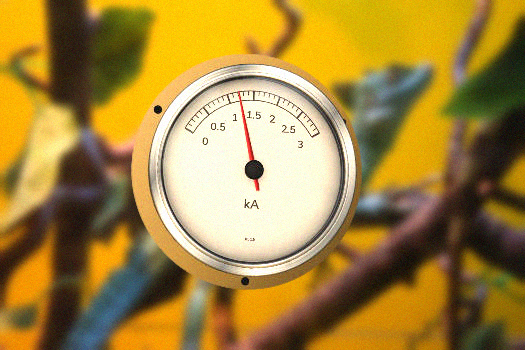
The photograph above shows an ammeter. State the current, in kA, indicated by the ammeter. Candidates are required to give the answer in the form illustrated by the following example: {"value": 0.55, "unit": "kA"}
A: {"value": 1.2, "unit": "kA"}
